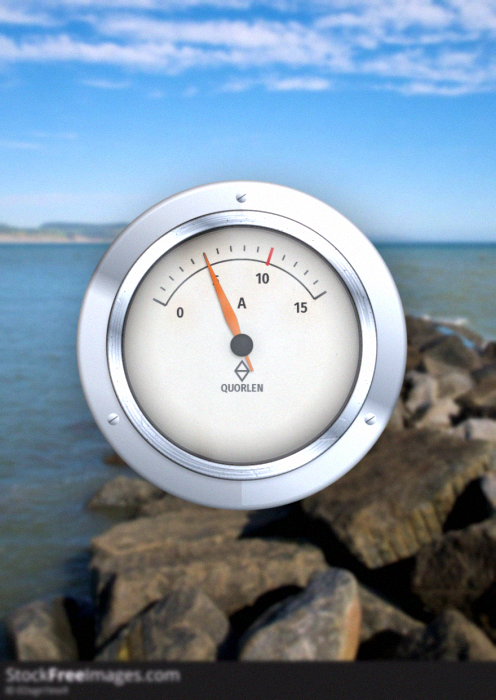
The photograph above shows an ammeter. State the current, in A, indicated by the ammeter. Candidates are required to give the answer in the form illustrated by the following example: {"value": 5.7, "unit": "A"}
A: {"value": 5, "unit": "A"}
